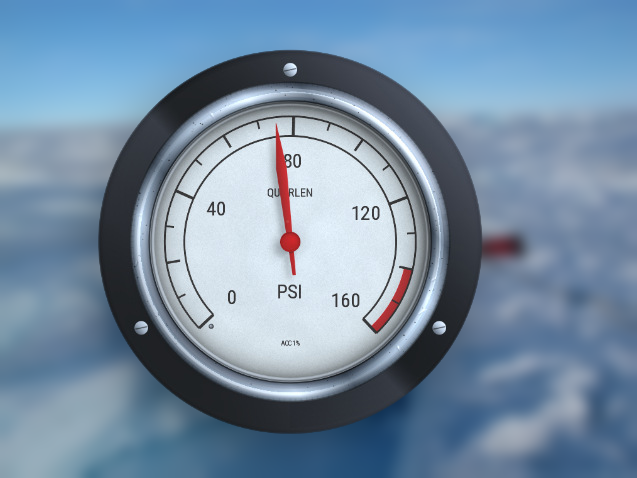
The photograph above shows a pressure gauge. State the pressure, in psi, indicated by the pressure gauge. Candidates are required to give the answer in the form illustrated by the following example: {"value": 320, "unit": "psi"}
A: {"value": 75, "unit": "psi"}
